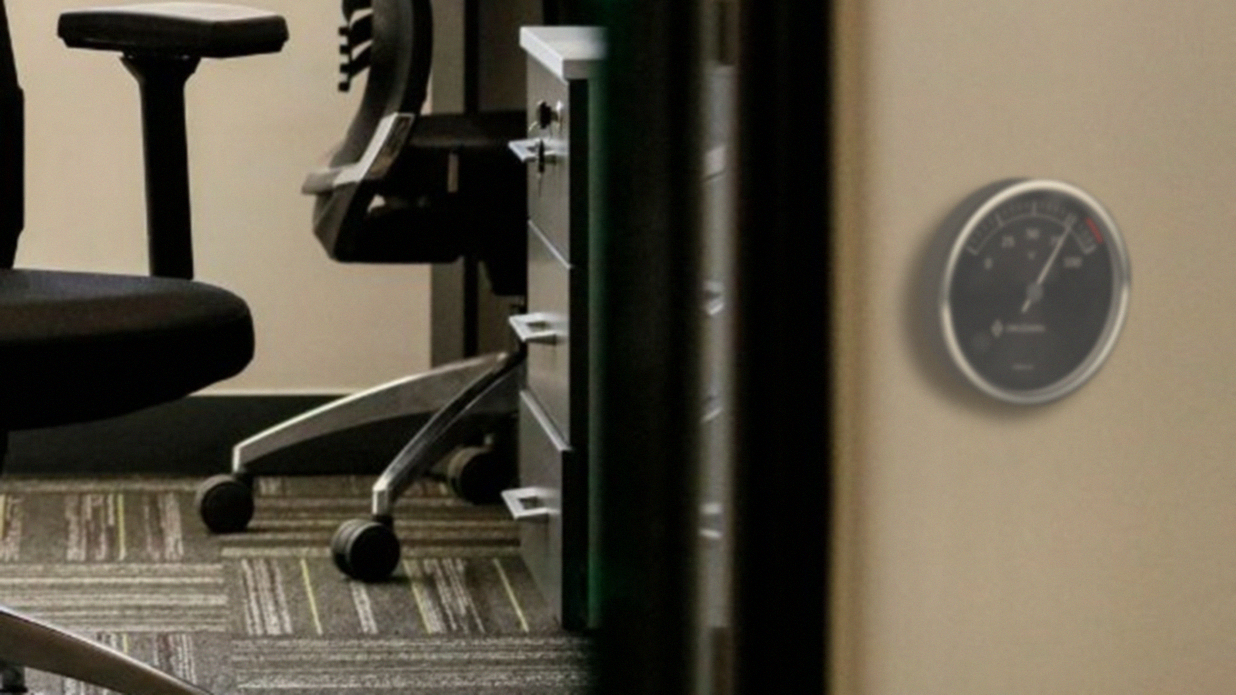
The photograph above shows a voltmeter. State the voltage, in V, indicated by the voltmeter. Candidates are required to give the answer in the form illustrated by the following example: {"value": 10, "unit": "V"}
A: {"value": 75, "unit": "V"}
